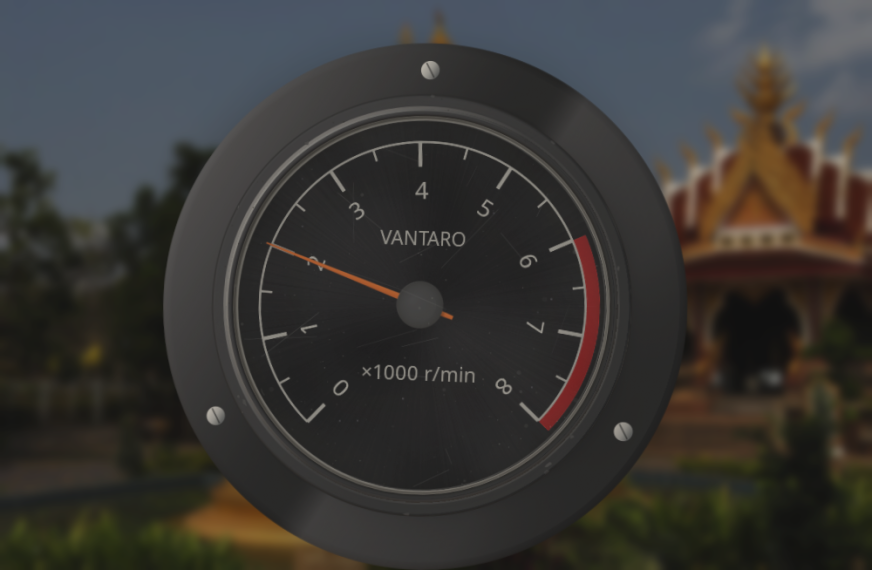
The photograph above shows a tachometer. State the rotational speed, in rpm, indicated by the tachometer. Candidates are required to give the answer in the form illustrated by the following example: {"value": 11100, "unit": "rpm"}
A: {"value": 2000, "unit": "rpm"}
